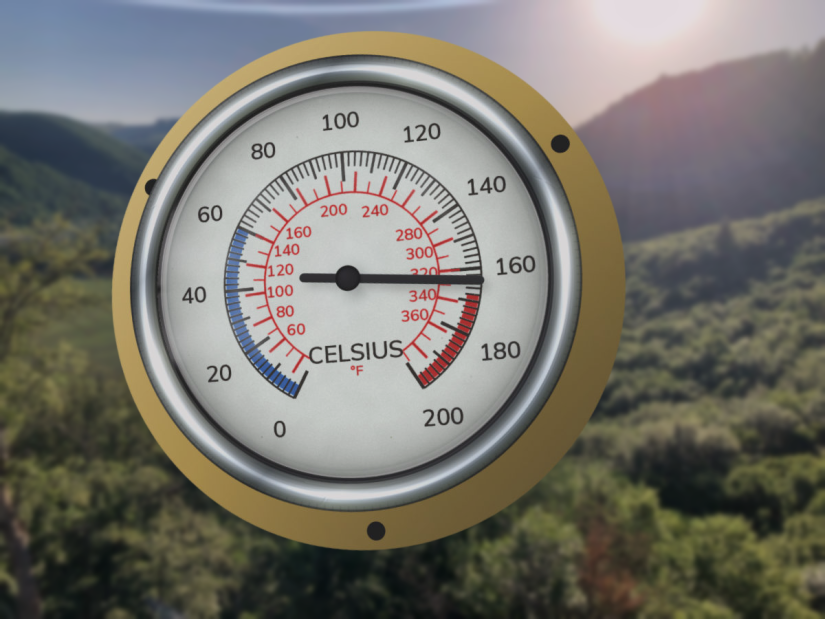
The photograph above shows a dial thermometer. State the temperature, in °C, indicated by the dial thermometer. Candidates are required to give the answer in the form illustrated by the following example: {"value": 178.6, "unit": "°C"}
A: {"value": 164, "unit": "°C"}
